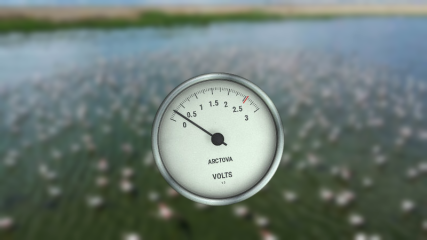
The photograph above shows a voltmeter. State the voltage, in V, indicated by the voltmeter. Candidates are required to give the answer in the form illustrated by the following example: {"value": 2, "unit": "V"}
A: {"value": 0.25, "unit": "V"}
